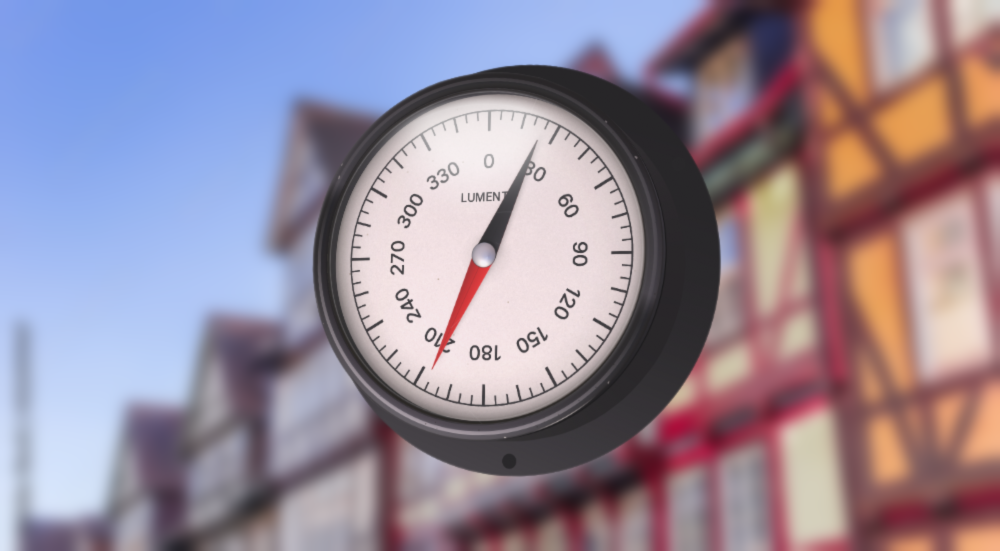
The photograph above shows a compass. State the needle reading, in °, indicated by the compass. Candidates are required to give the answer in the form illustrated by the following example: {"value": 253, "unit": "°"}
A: {"value": 205, "unit": "°"}
